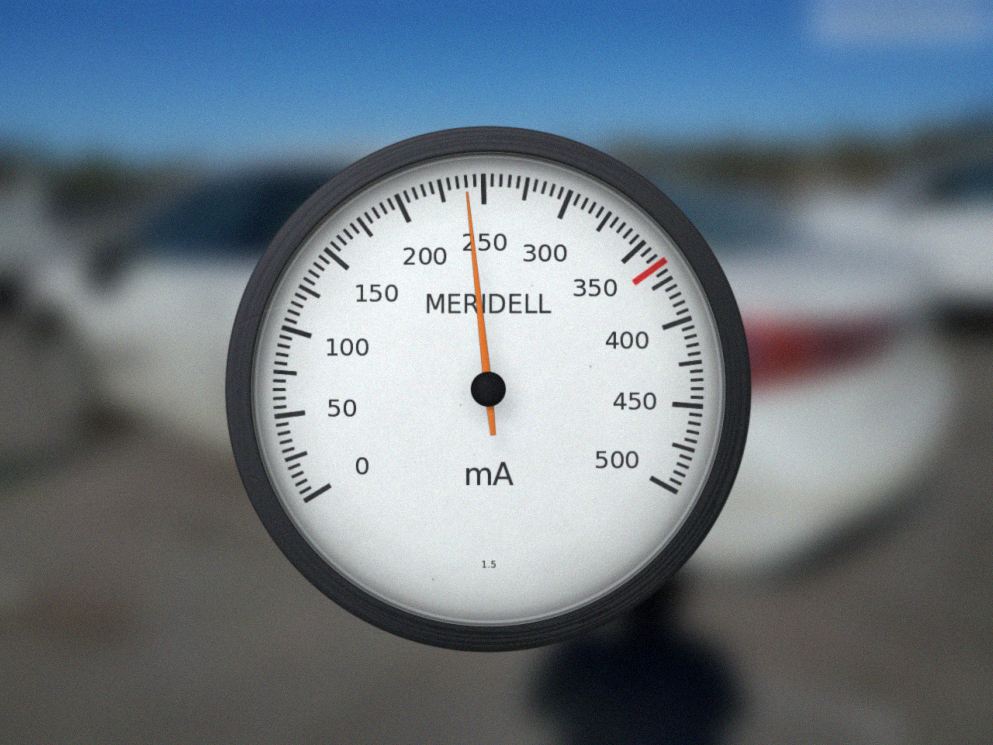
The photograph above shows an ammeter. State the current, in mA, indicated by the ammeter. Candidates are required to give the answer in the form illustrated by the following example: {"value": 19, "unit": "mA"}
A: {"value": 240, "unit": "mA"}
